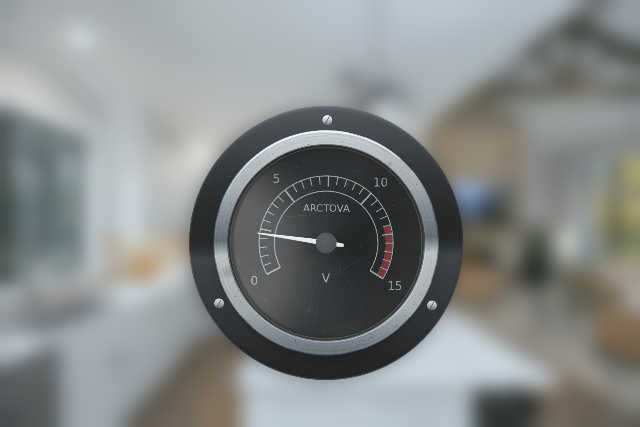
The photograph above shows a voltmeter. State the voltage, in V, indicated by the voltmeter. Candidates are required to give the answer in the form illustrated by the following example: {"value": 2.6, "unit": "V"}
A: {"value": 2.25, "unit": "V"}
